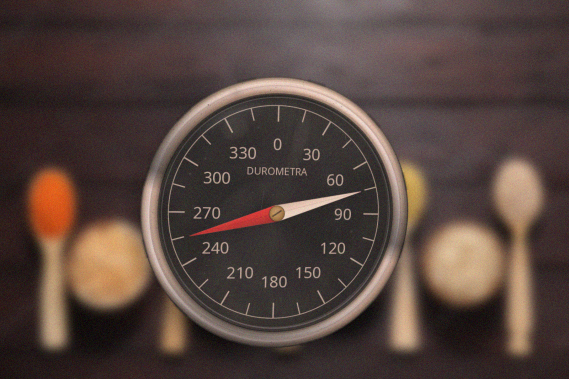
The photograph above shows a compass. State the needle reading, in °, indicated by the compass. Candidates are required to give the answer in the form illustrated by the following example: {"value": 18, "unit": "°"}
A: {"value": 255, "unit": "°"}
